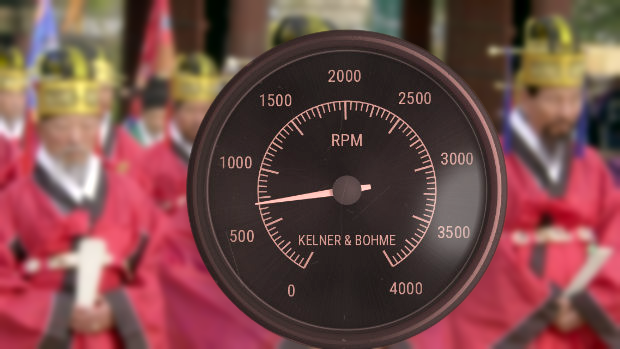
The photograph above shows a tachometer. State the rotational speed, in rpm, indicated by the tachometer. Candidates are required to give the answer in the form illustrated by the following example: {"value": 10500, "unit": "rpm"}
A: {"value": 700, "unit": "rpm"}
